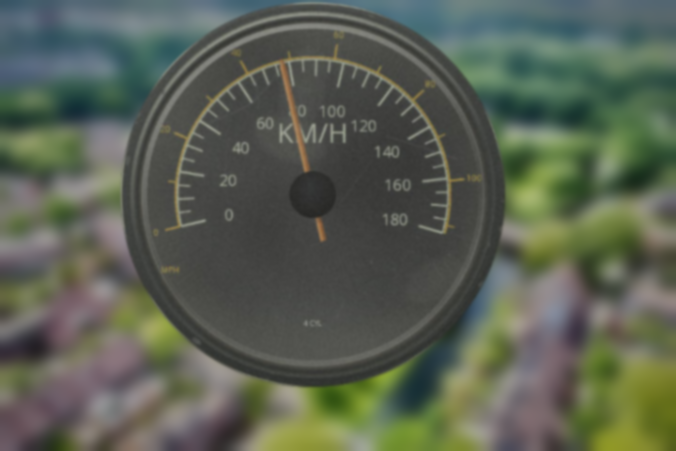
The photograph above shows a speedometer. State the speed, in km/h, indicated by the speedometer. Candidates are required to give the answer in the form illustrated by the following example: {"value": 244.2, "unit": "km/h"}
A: {"value": 77.5, "unit": "km/h"}
